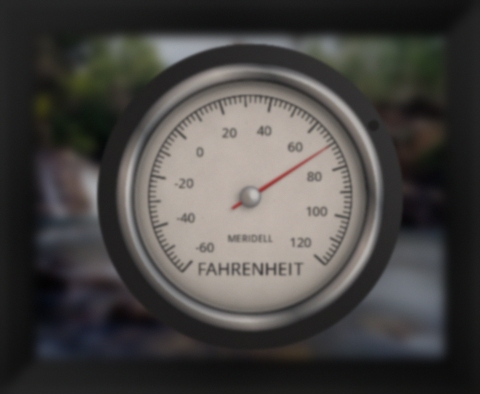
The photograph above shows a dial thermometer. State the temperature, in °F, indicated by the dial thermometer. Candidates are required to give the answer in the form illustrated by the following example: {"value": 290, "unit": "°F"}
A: {"value": 70, "unit": "°F"}
